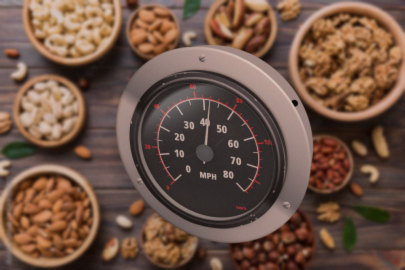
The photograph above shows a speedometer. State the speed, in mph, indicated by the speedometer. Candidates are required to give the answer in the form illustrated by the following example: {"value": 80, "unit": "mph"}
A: {"value": 42.5, "unit": "mph"}
